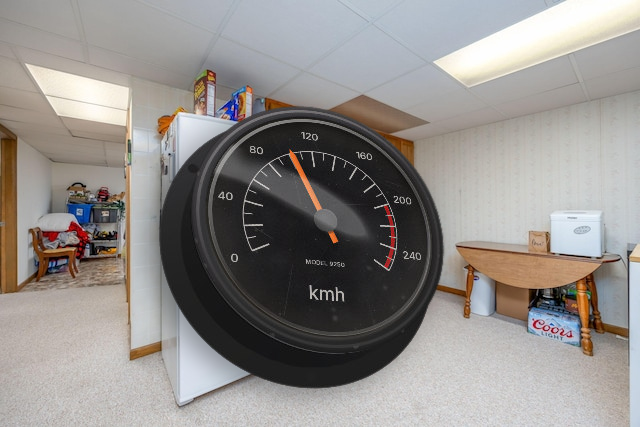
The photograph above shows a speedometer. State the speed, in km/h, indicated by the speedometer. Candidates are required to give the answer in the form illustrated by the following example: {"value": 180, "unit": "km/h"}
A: {"value": 100, "unit": "km/h"}
